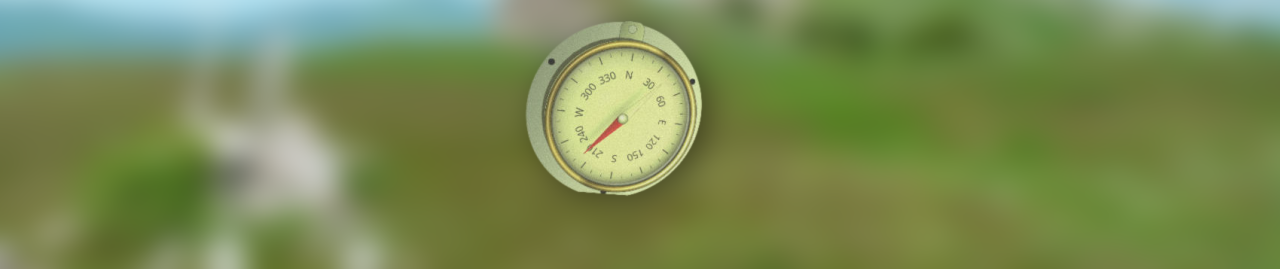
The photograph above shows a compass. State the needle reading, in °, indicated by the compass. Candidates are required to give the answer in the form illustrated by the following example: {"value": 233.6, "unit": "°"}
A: {"value": 220, "unit": "°"}
